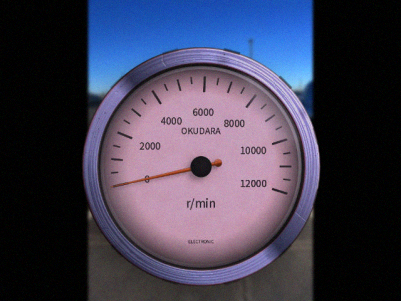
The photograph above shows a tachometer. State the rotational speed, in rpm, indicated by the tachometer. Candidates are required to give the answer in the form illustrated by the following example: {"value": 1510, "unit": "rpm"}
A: {"value": 0, "unit": "rpm"}
